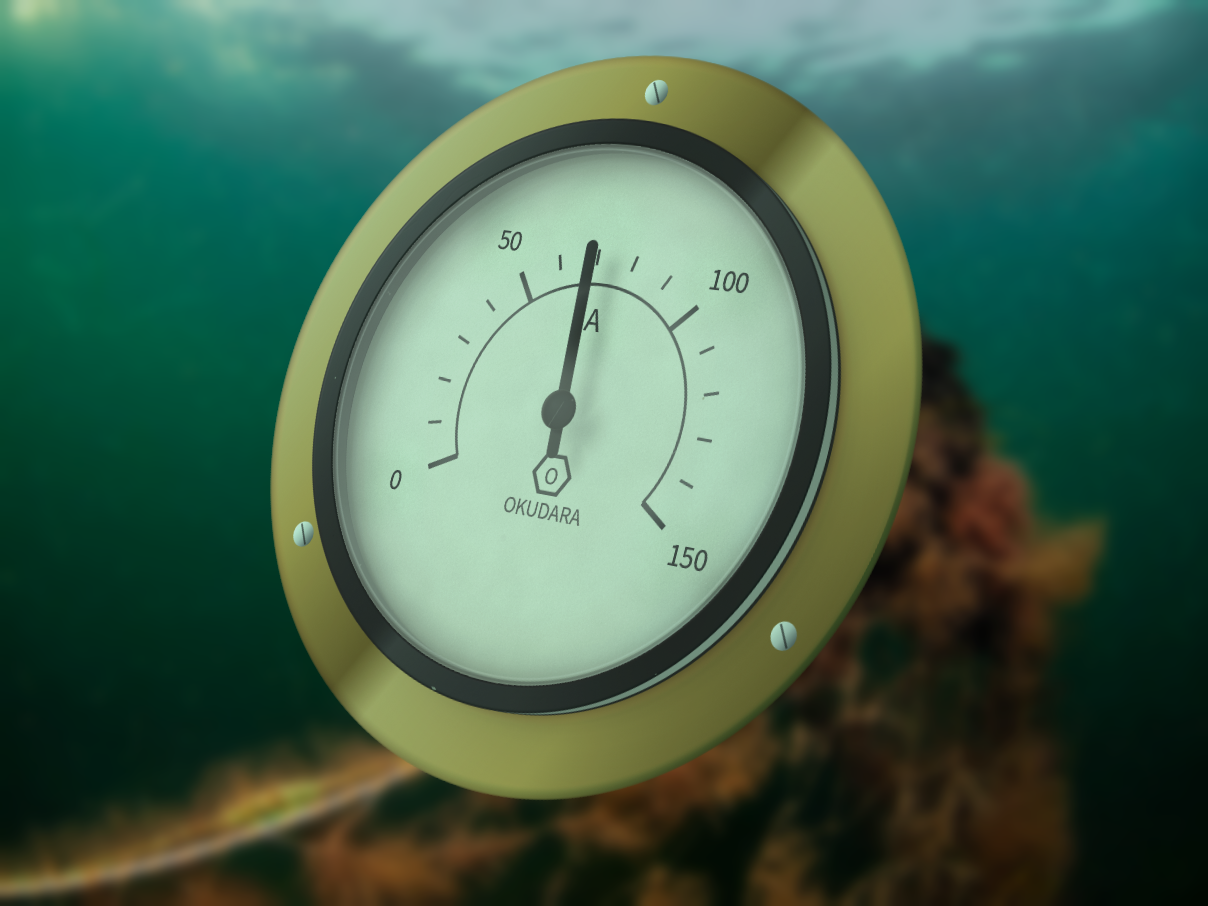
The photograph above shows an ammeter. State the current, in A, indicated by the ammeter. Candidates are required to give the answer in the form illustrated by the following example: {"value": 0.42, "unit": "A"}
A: {"value": 70, "unit": "A"}
